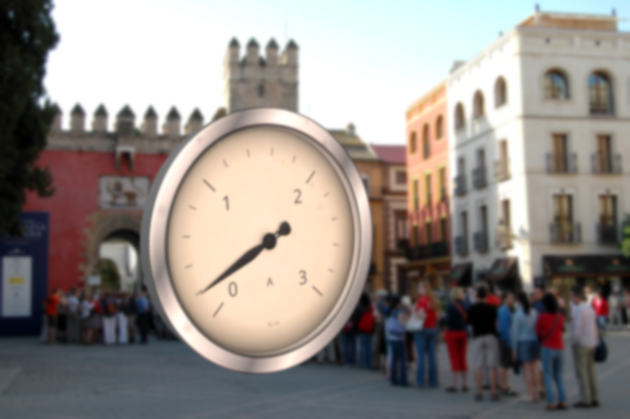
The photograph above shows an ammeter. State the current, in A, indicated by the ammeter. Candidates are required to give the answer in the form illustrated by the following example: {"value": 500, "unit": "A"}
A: {"value": 0.2, "unit": "A"}
